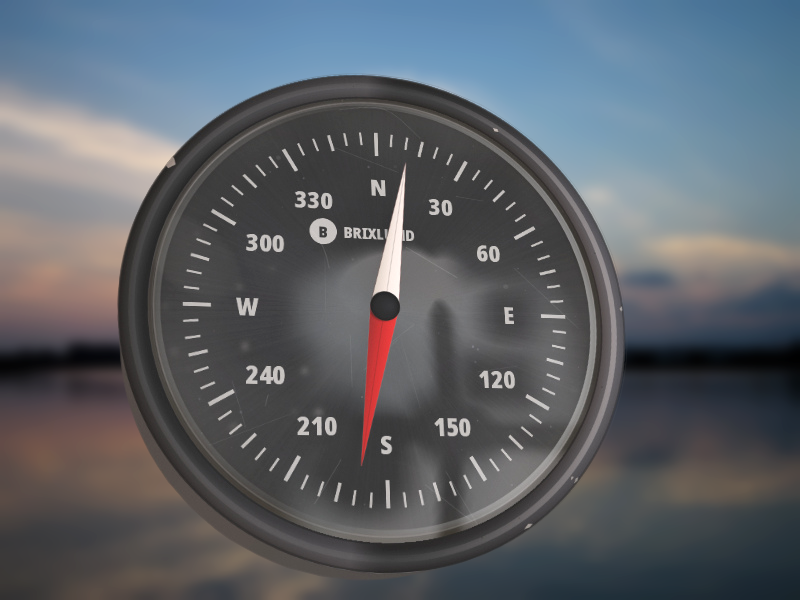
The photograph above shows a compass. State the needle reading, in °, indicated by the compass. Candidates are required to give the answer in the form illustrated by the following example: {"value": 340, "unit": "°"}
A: {"value": 190, "unit": "°"}
